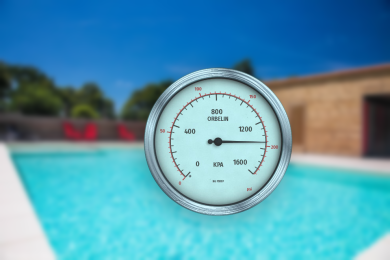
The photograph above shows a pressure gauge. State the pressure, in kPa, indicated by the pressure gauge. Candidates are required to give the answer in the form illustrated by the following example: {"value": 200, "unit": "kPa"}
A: {"value": 1350, "unit": "kPa"}
